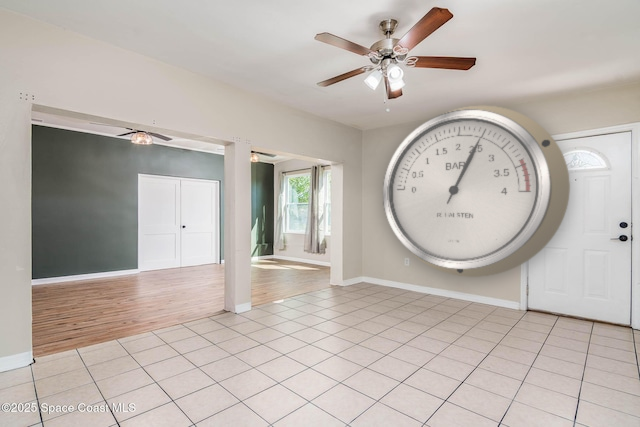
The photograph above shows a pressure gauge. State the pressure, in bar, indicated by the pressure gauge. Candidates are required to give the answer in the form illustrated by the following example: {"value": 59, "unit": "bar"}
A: {"value": 2.5, "unit": "bar"}
